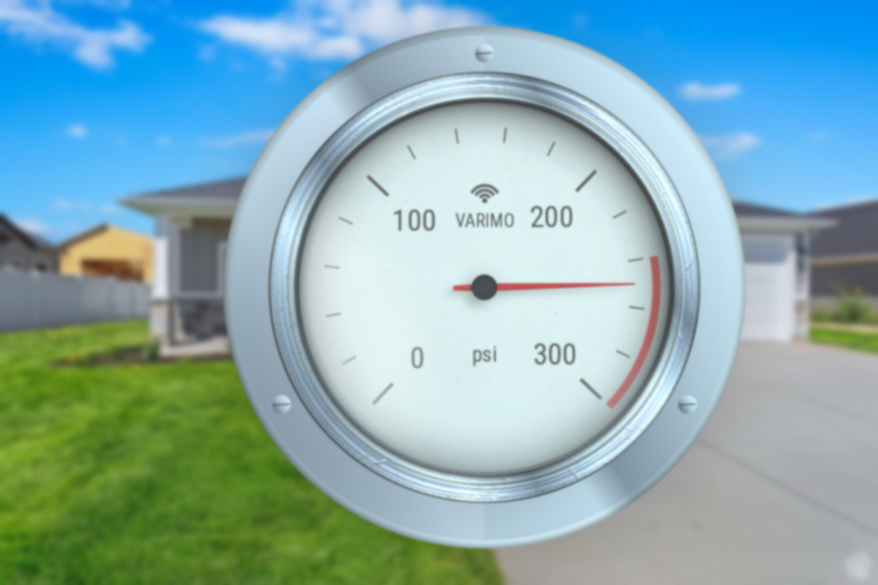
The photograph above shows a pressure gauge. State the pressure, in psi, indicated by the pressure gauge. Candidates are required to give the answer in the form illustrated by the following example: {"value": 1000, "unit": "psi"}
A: {"value": 250, "unit": "psi"}
